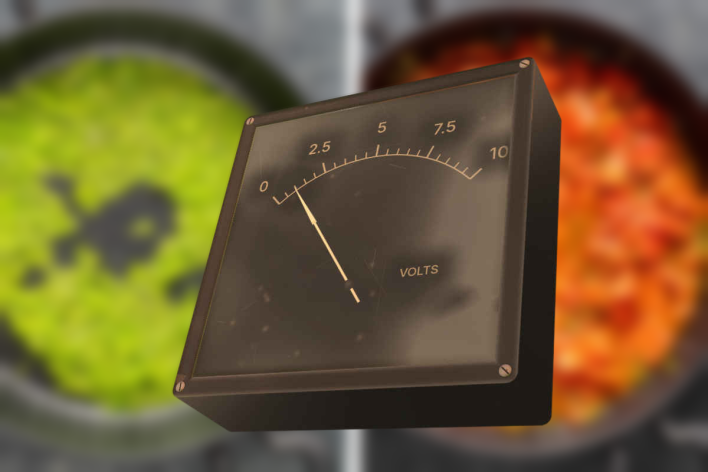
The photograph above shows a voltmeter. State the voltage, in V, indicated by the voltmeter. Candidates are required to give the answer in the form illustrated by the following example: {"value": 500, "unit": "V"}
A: {"value": 1, "unit": "V"}
